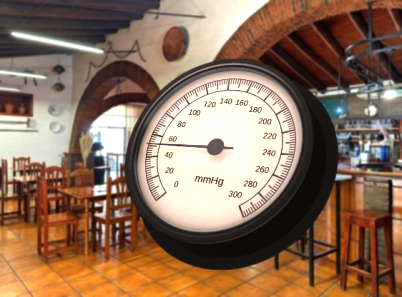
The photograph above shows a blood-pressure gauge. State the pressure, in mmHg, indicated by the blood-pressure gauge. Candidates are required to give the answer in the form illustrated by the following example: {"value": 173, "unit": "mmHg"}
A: {"value": 50, "unit": "mmHg"}
